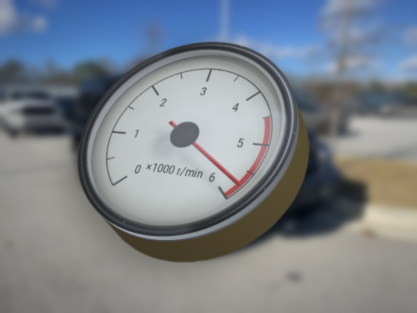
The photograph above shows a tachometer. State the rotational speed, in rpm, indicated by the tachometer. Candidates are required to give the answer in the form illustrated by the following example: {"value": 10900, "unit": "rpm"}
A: {"value": 5750, "unit": "rpm"}
